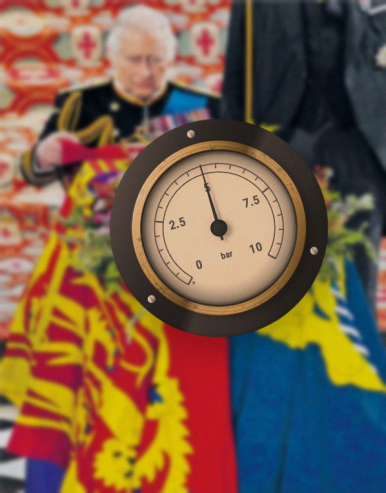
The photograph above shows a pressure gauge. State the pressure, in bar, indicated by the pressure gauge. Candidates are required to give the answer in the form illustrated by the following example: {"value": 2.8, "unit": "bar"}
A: {"value": 5, "unit": "bar"}
